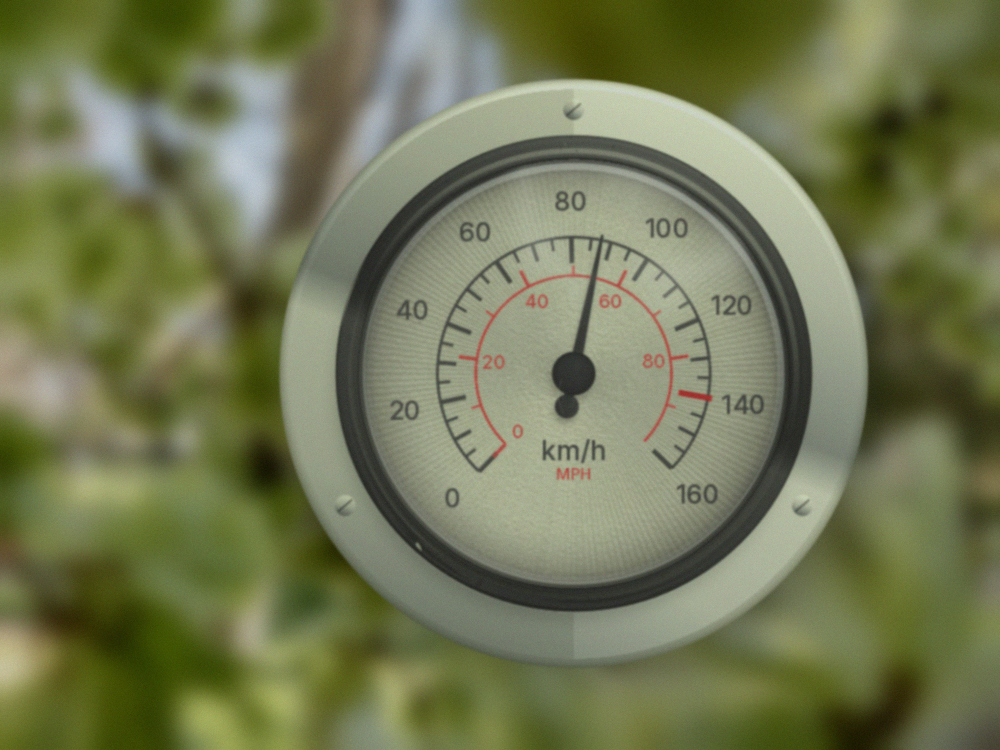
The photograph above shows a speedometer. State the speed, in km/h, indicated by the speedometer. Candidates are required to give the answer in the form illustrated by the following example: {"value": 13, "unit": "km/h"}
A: {"value": 87.5, "unit": "km/h"}
